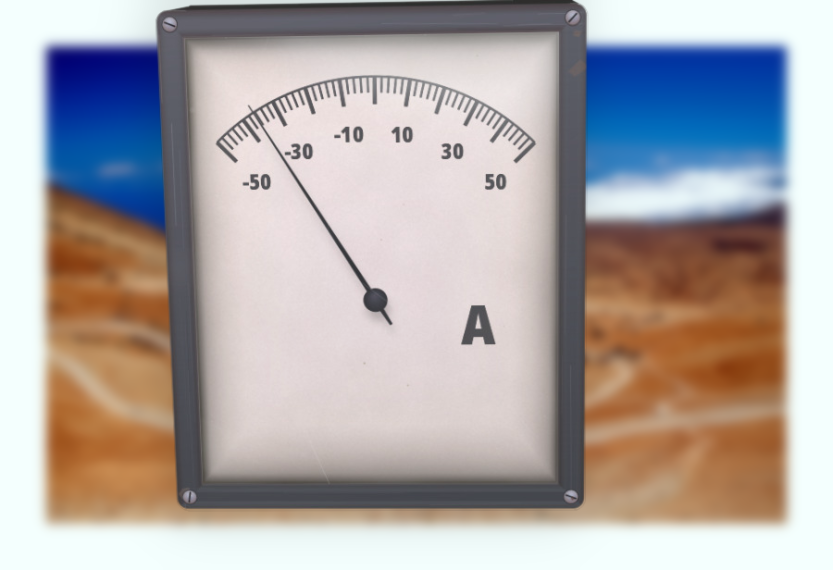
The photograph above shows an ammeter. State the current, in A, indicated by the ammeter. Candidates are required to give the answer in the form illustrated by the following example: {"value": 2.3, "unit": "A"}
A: {"value": -36, "unit": "A"}
